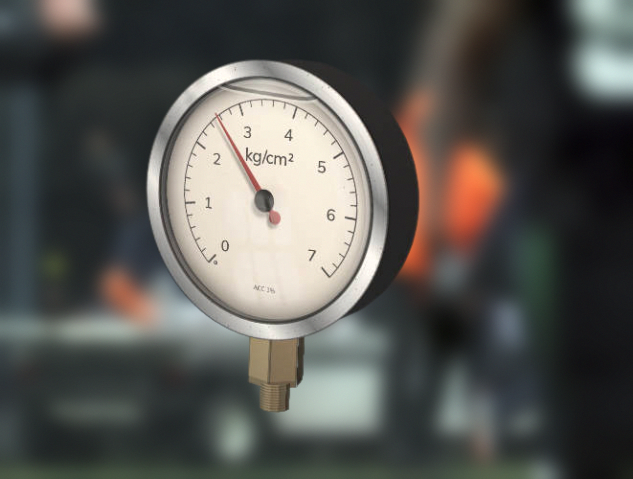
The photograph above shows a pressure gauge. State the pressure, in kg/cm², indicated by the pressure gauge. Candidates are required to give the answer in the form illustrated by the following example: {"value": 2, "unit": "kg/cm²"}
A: {"value": 2.6, "unit": "kg/cm²"}
